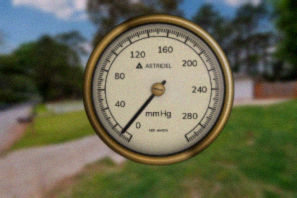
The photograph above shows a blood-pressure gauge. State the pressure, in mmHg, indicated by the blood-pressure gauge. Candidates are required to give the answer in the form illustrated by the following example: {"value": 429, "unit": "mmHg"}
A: {"value": 10, "unit": "mmHg"}
